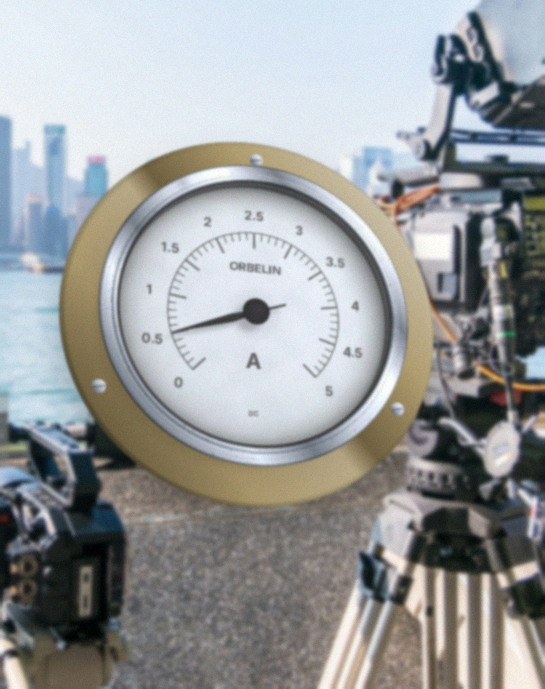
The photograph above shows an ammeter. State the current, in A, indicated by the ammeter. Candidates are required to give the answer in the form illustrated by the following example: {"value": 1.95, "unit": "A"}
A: {"value": 0.5, "unit": "A"}
